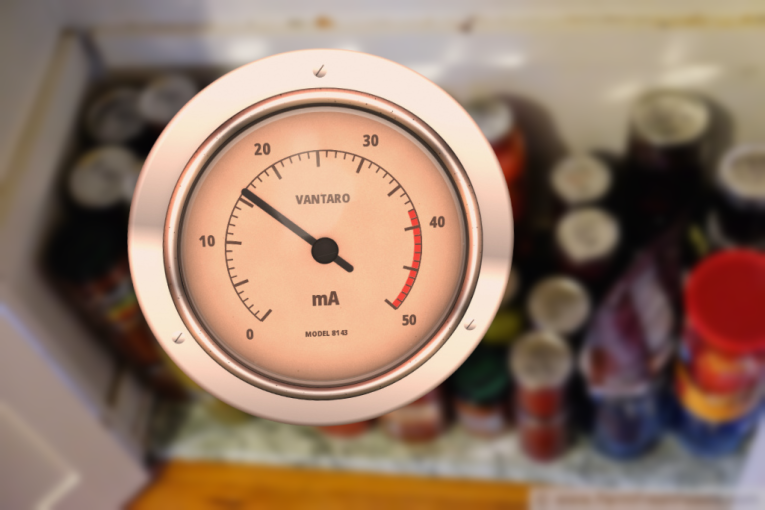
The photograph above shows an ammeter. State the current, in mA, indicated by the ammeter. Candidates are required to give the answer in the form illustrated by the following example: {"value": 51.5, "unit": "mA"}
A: {"value": 16, "unit": "mA"}
